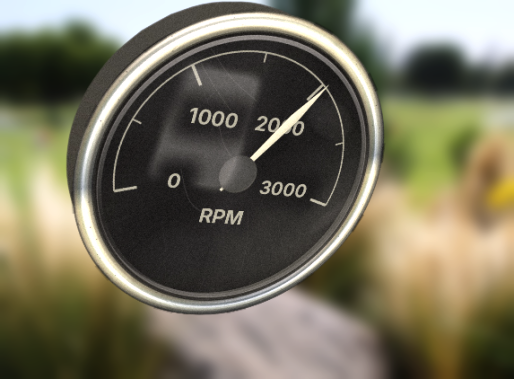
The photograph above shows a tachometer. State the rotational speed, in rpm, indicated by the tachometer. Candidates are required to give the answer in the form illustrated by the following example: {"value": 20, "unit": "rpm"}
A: {"value": 2000, "unit": "rpm"}
